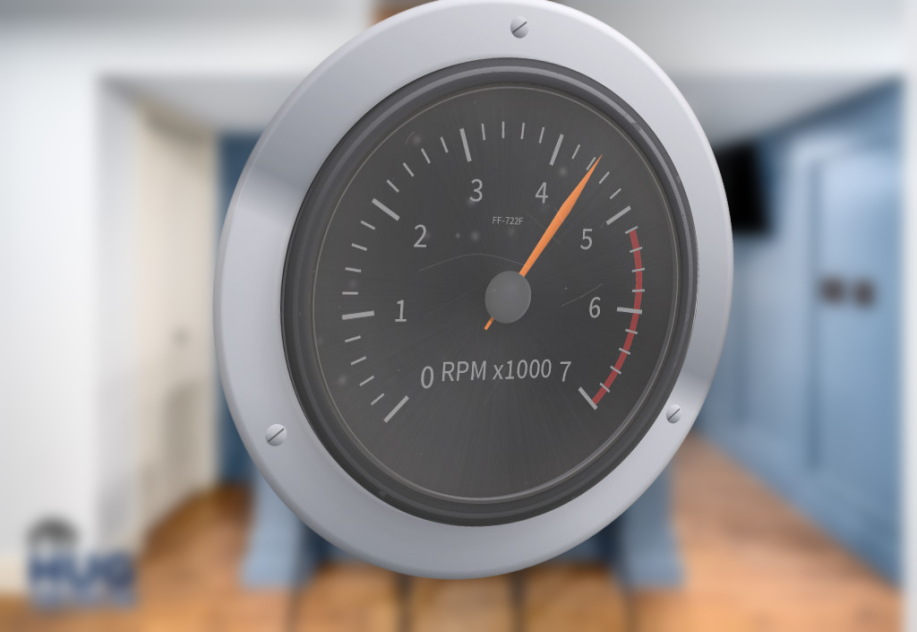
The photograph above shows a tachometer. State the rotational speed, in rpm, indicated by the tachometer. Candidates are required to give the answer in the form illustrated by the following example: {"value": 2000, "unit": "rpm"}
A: {"value": 4400, "unit": "rpm"}
